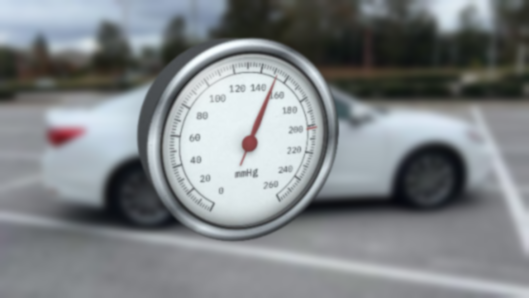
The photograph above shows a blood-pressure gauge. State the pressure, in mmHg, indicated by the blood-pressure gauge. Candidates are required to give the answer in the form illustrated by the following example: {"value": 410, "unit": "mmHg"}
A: {"value": 150, "unit": "mmHg"}
